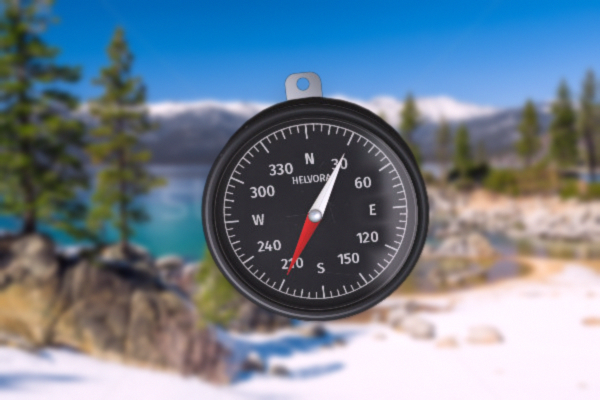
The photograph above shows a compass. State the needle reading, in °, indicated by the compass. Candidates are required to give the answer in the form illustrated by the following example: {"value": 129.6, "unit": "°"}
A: {"value": 210, "unit": "°"}
